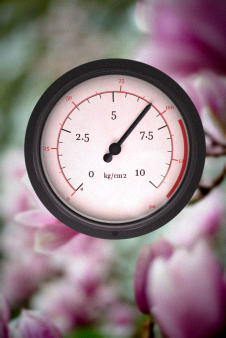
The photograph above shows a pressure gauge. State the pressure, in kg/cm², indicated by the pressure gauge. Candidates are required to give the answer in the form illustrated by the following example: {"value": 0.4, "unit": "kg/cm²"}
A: {"value": 6.5, "unit": "kg/cm²"}
